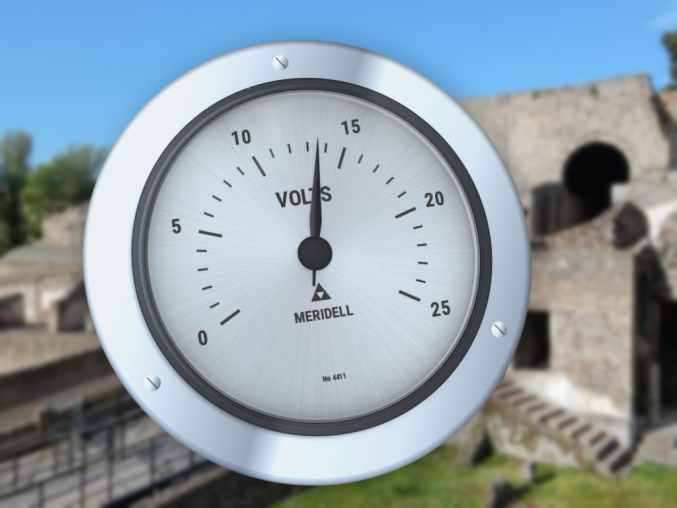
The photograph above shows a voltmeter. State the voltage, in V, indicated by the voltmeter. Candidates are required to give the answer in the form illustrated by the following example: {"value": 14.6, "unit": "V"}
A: {"value": 13.5, "unit": "V"}
